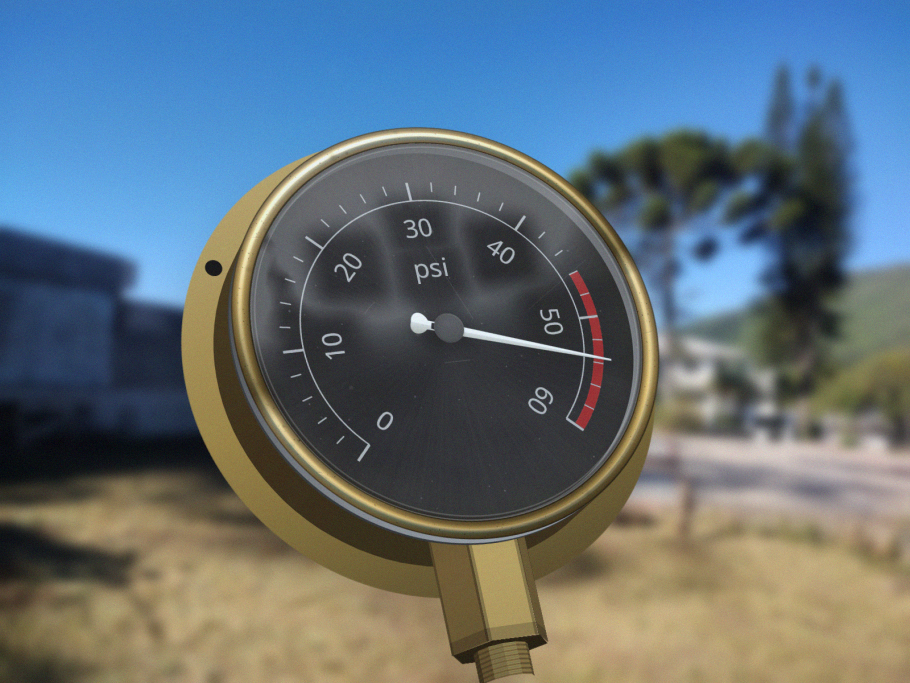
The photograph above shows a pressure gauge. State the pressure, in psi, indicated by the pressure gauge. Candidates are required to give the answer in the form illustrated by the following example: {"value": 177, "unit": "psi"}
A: {"value": 54, "unit": "psi"}
